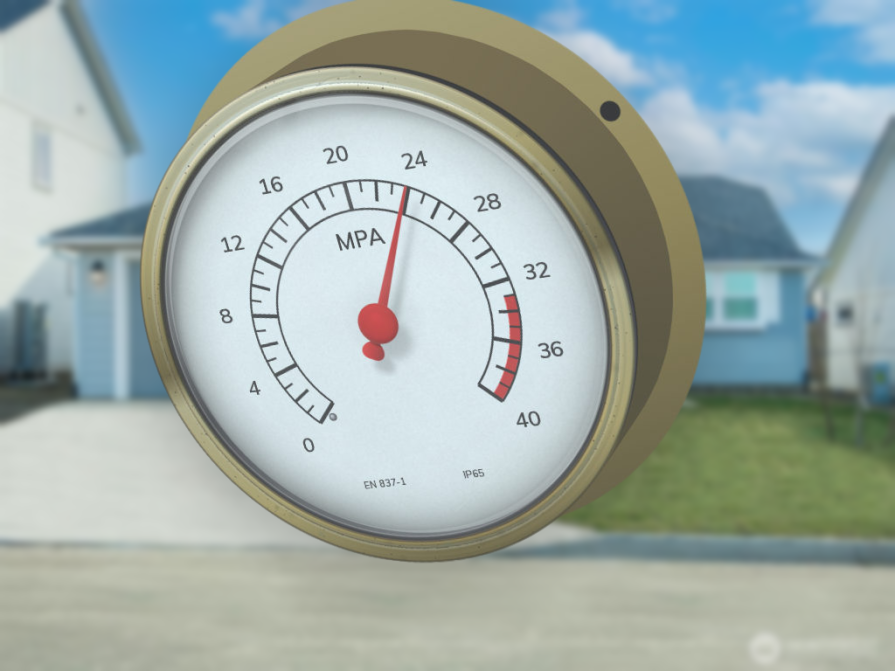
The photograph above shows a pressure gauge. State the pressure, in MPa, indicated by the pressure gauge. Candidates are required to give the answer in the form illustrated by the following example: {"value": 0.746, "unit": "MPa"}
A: {"value": 24, "unit": "MPa"}
